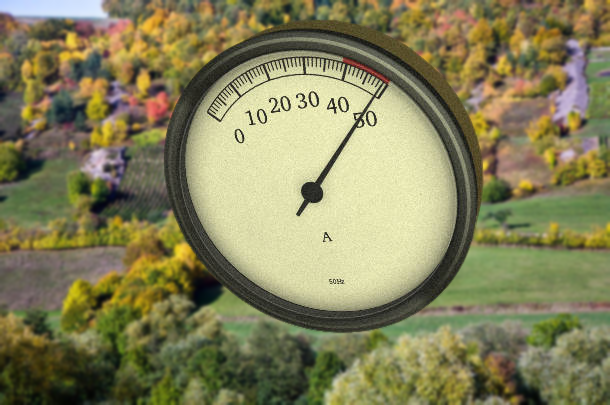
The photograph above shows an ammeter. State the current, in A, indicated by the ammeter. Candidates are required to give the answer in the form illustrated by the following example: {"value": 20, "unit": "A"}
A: {"value": 49, "unit": "A"}
